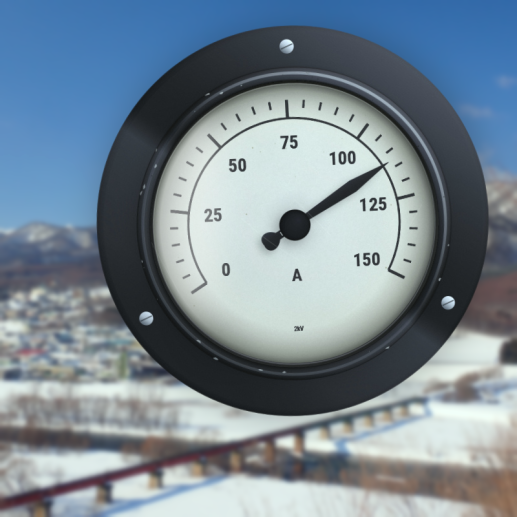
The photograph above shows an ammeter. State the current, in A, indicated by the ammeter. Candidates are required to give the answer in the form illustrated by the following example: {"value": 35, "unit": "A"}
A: {"value": 112.5, "unit": "A"}
